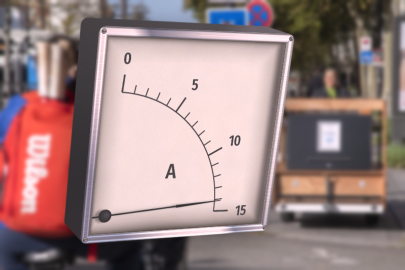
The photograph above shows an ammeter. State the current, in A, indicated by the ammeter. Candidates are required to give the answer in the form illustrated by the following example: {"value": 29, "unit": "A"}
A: {"value": 14, "unit": "A"}
